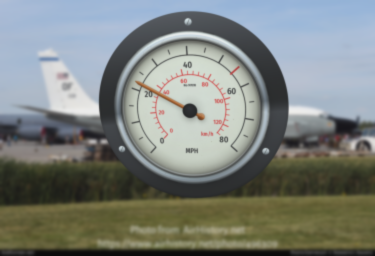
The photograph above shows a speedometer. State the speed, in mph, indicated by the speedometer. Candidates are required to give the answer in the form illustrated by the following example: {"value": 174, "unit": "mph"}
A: {"value": 22.5, "unit": "mph"}
